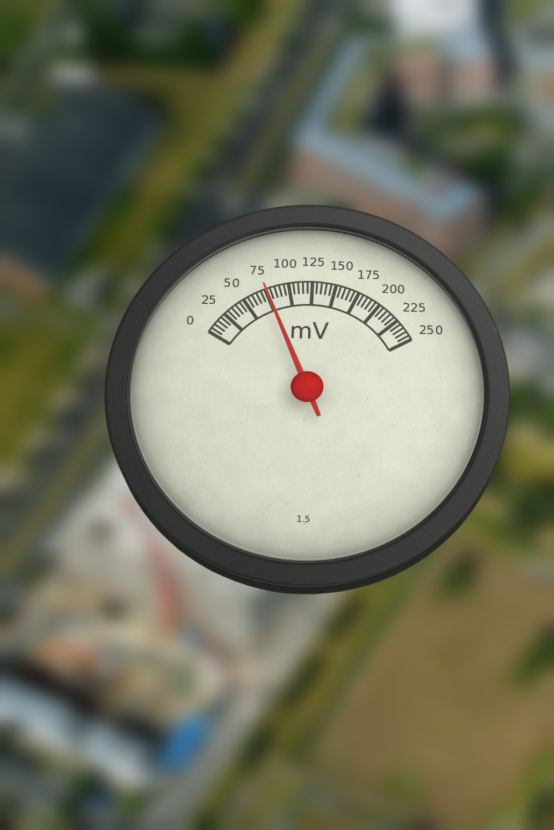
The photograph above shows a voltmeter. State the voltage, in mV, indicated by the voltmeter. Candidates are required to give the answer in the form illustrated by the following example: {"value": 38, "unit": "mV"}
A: {"value": 75, "unit": "mV"}
